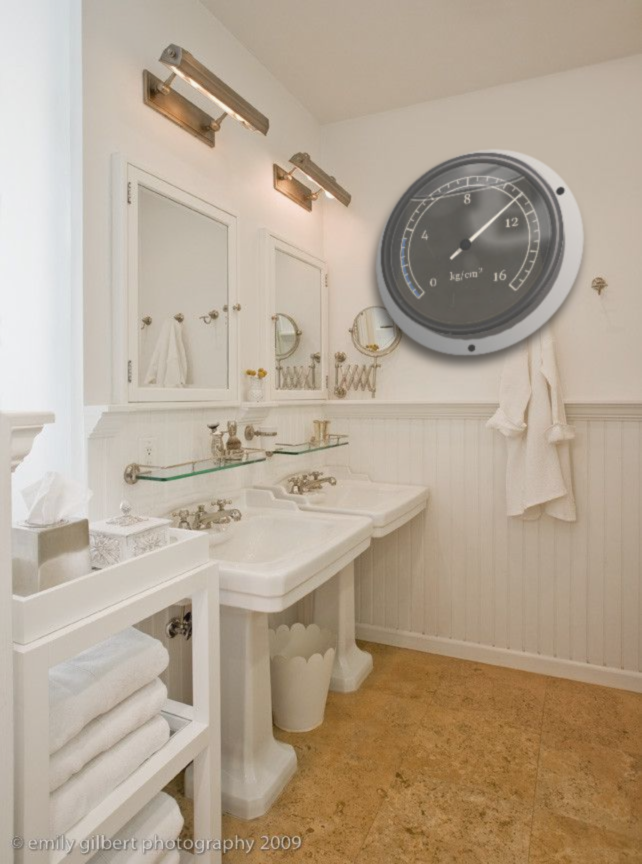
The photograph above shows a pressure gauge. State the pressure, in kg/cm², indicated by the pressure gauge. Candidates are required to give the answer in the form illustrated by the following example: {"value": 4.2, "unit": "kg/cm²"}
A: {"value": 11, "unit": "kg/cm²"}
